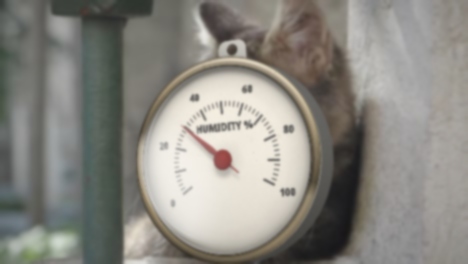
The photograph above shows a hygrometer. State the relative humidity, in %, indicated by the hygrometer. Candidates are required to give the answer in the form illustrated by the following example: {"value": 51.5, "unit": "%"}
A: {"value": 30, "unit": "%"}
